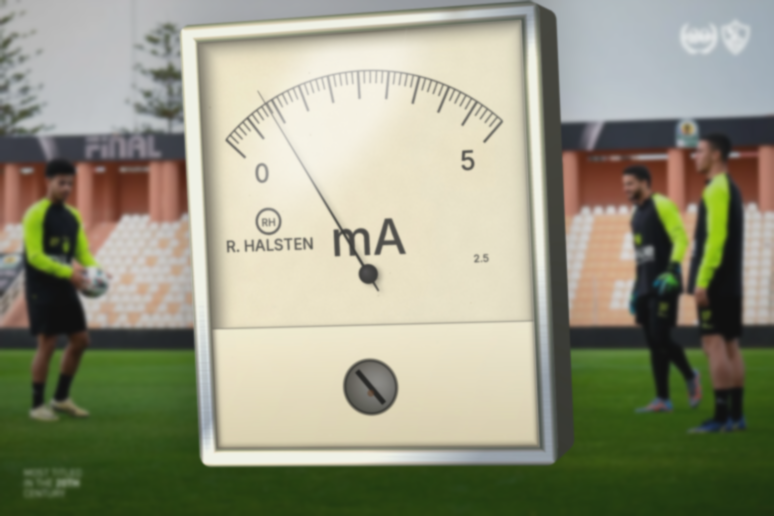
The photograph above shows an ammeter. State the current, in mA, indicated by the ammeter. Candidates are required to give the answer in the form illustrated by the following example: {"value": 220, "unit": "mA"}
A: {"value": 0.9, "unit": "mA"}
